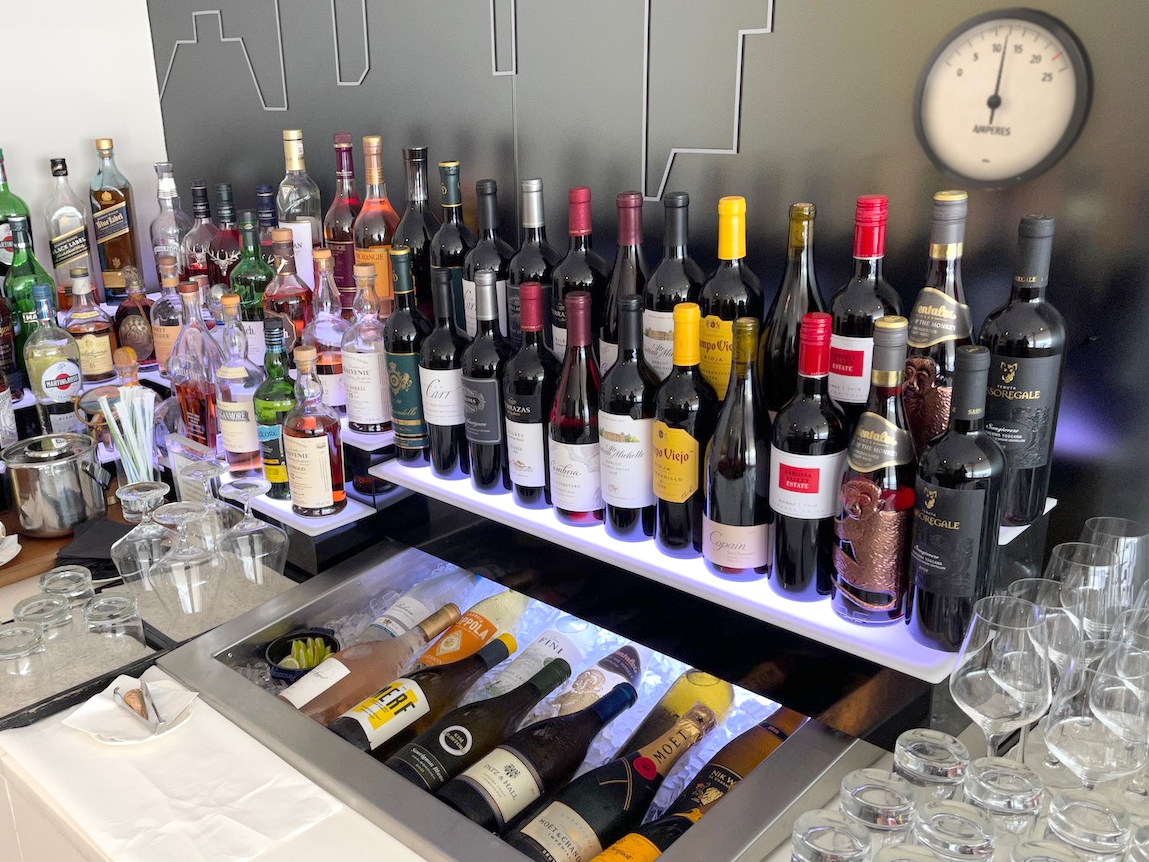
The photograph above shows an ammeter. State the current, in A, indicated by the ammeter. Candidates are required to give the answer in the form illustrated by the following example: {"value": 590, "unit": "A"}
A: {"value": 12.5, "unit": "A"}
